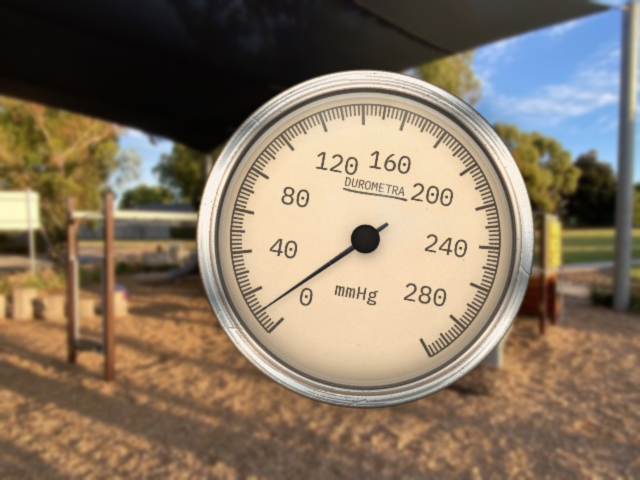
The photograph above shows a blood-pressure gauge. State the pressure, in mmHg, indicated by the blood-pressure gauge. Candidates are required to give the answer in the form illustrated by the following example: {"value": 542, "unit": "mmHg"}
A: {"value": 10, "unit": "mmHg"}
